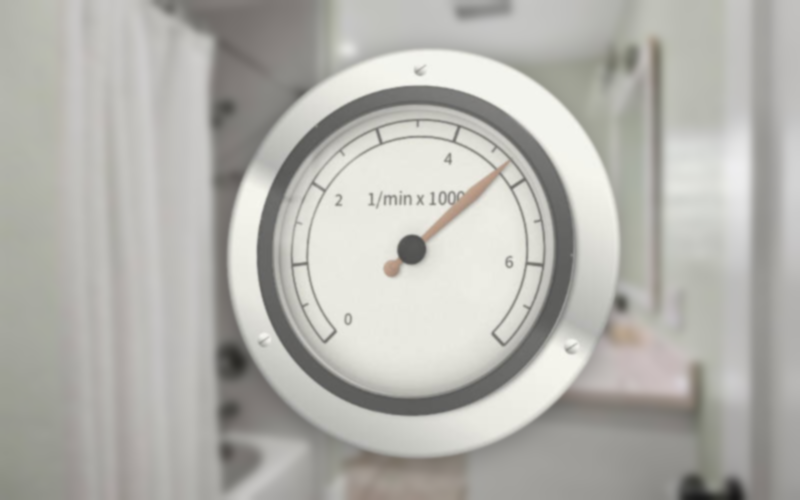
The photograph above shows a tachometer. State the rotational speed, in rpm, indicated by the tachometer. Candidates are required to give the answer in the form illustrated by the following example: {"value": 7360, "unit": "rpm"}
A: {"value": 4750, "unit": "rpm"}
